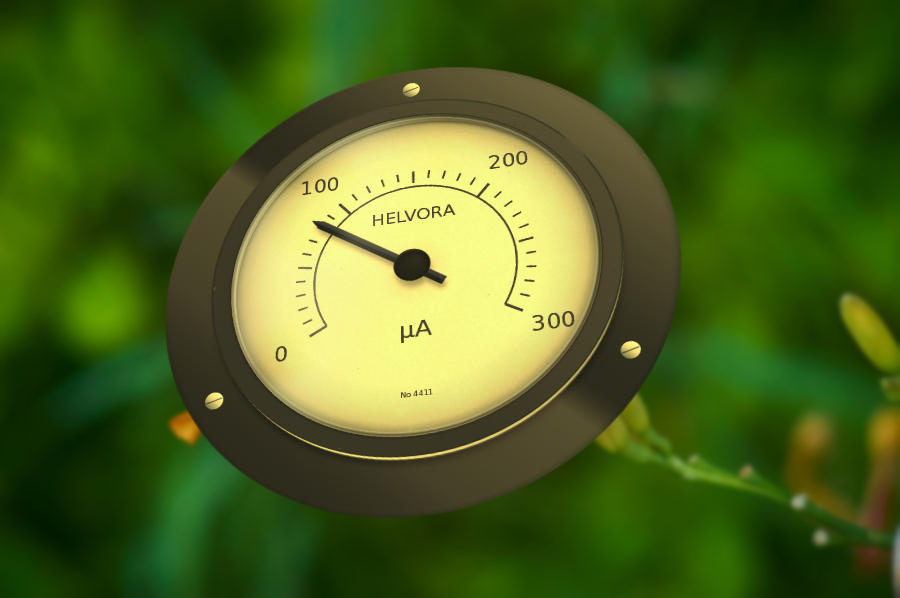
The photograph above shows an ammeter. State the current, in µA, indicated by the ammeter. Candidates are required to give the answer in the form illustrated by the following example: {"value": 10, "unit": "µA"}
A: {"value": 80, "unit": "µA"}
